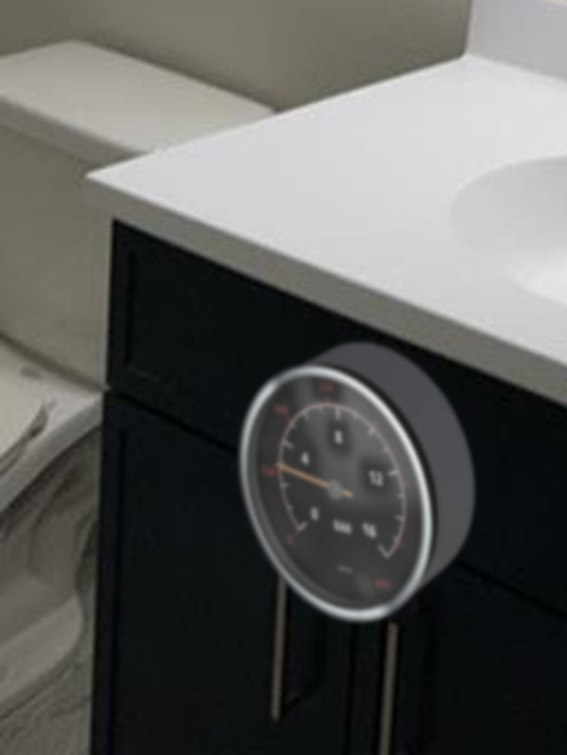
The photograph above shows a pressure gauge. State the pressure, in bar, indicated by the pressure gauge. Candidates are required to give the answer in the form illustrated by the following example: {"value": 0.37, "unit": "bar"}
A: {"value": 3, "unit": "bar"}
